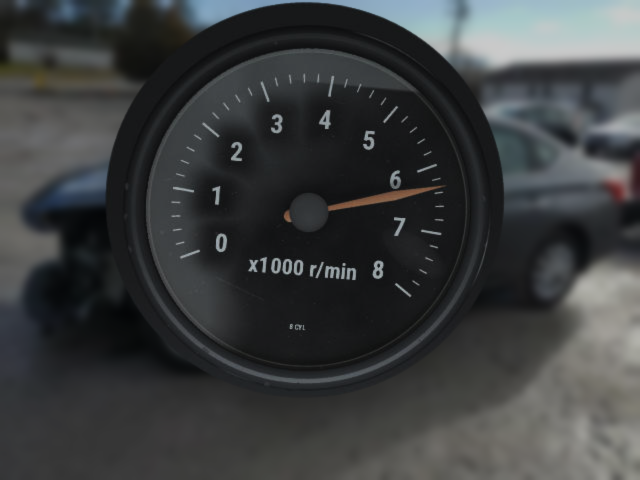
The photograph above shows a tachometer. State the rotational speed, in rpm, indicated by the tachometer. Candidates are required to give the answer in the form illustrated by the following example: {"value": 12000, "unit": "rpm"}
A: {"value": 6300, "unit": "rpm"}
